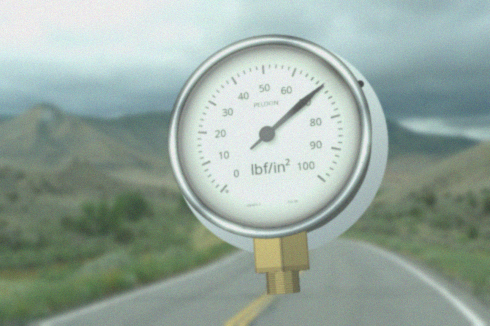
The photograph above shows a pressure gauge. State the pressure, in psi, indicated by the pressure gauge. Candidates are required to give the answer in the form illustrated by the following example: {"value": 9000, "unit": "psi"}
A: {"value": 70, "unit": "psi"}
